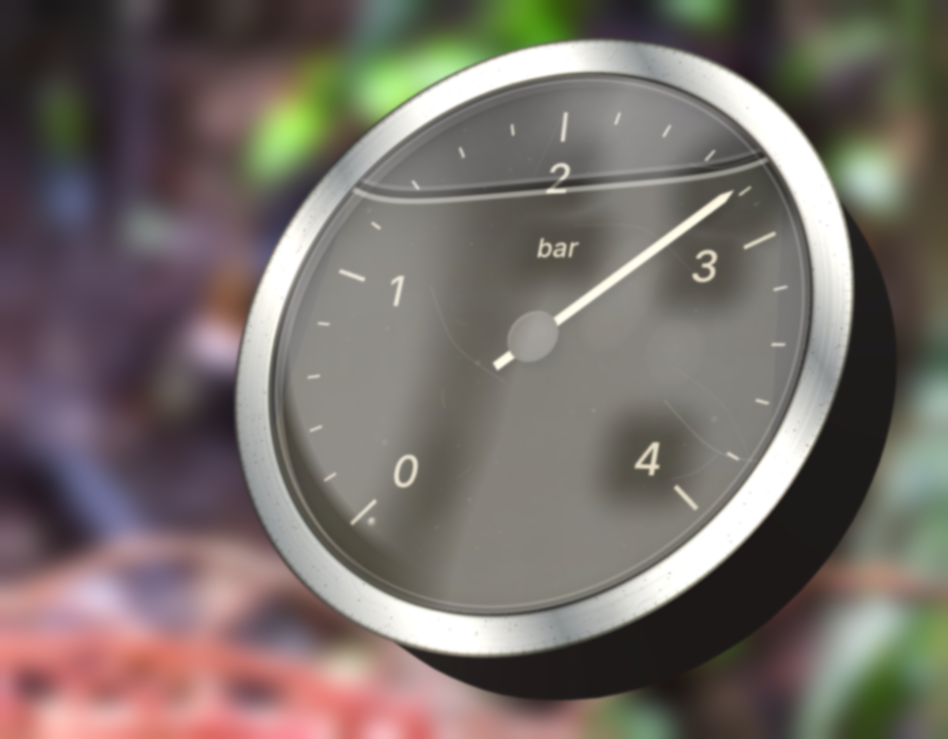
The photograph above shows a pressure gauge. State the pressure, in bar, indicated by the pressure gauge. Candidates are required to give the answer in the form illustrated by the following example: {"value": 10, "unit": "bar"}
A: {"value": 2.8, "unit": "bar"}
